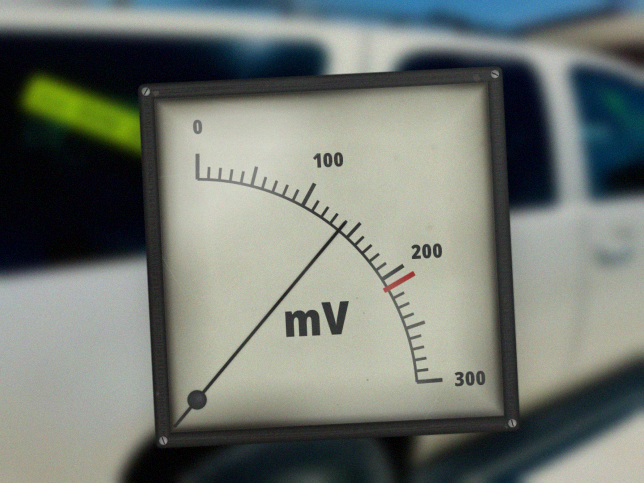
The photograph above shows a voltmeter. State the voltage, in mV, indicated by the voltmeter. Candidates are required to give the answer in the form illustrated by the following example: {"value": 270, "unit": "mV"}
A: {"value": 140, "unit": "mV"}
